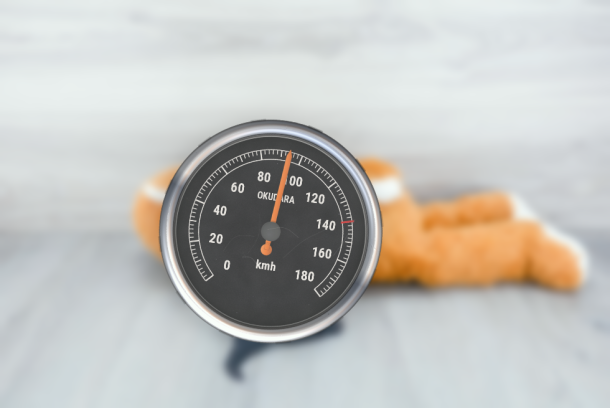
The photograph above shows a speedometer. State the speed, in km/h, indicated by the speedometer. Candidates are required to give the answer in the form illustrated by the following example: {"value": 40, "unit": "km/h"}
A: {"value": 94, "unit": "km/h"}
